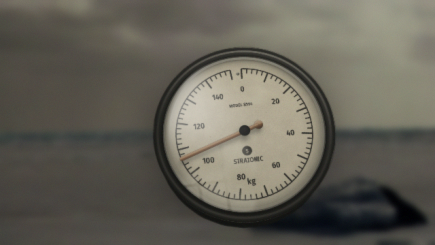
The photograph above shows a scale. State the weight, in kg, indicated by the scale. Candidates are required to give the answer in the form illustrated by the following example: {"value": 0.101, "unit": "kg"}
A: {"value": 106, "unit": "kg"}
